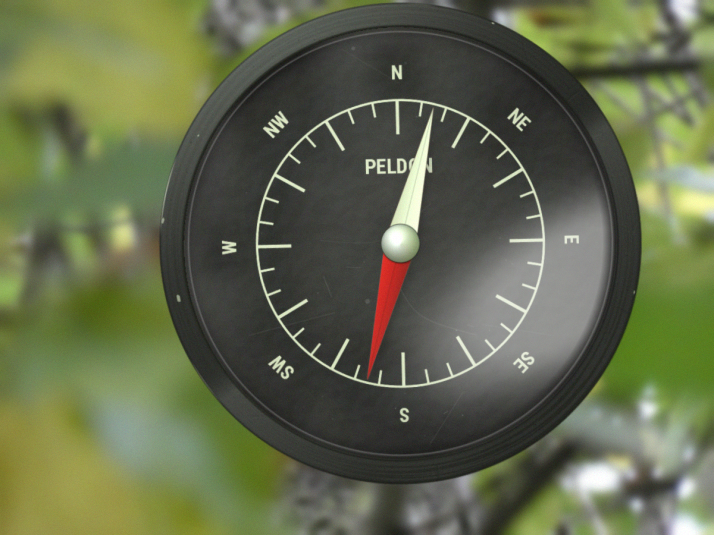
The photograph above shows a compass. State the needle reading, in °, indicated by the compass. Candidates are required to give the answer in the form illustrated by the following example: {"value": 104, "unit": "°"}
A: {"value": 195, "unit": "°"}
